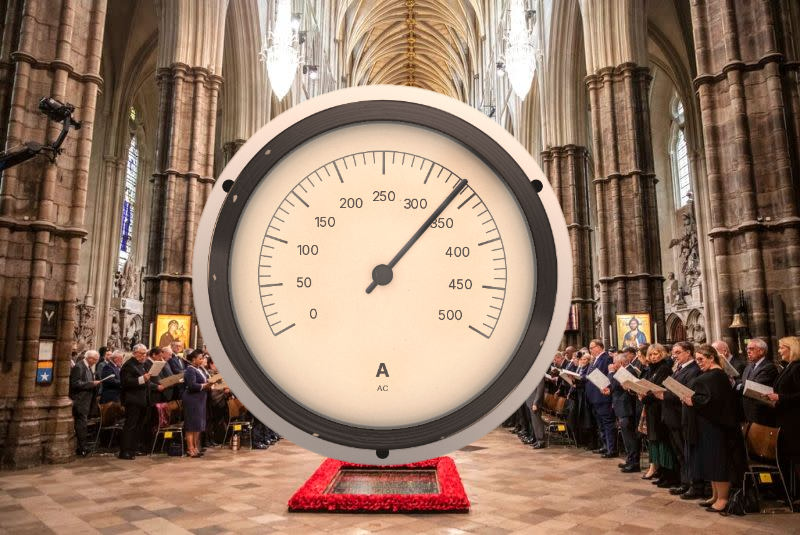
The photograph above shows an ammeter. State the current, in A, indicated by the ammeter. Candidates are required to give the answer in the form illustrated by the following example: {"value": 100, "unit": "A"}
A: {"value": 335, "unit": "A"}
